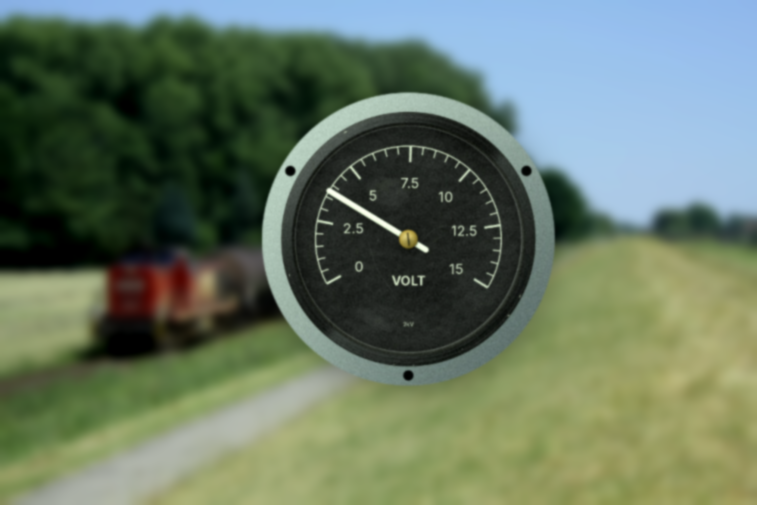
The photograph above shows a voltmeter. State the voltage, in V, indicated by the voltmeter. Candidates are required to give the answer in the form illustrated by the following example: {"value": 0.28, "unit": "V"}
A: {"value": 3.75, "unit": "V"}
